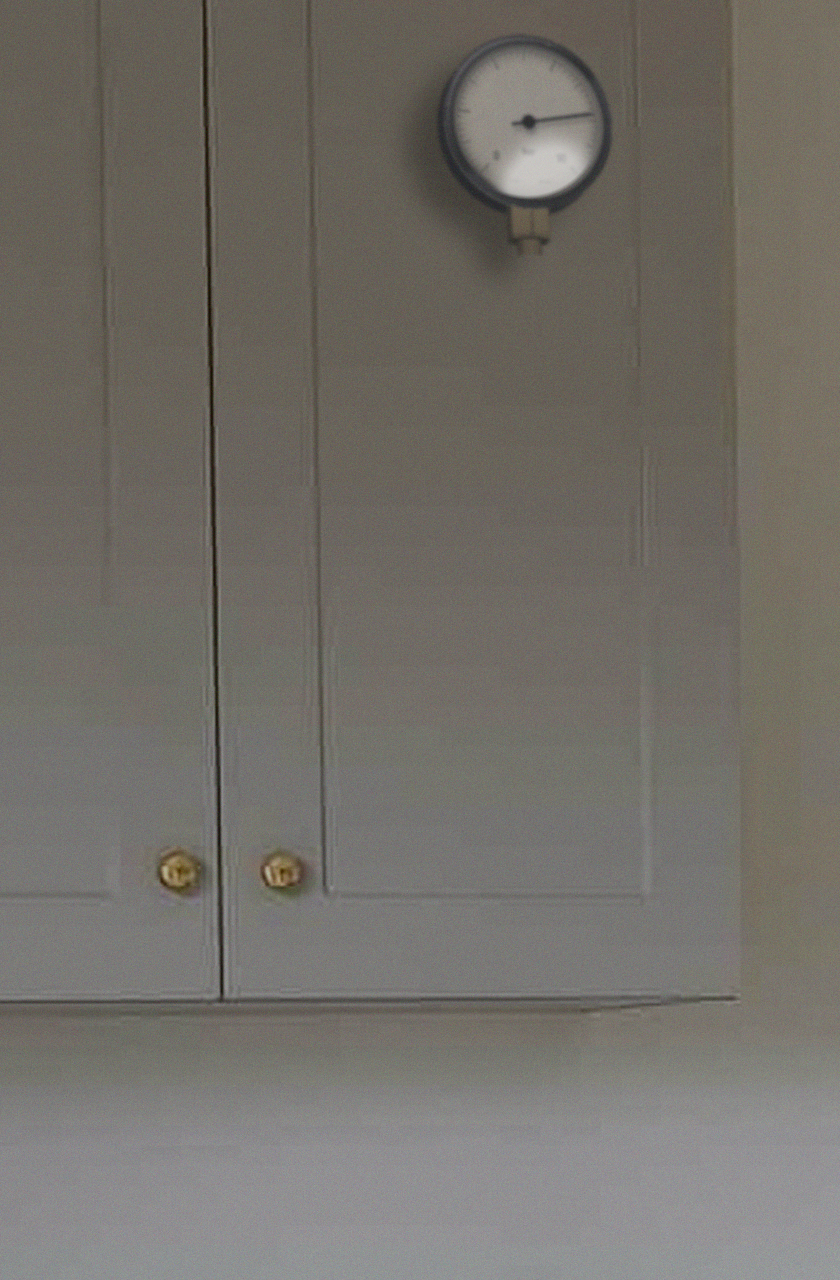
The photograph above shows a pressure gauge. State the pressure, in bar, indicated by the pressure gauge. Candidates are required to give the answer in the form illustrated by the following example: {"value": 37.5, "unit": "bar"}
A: {"value": 8, "unit": "bar"}
